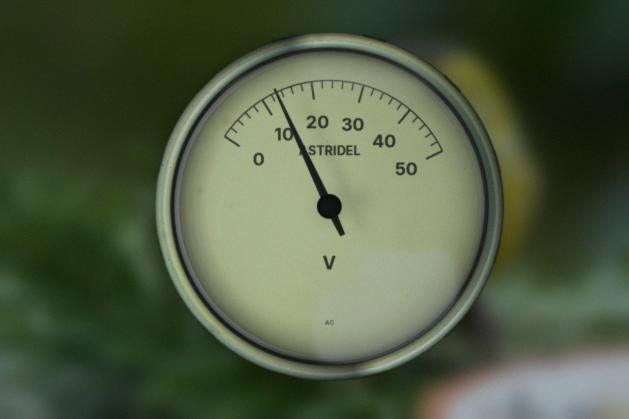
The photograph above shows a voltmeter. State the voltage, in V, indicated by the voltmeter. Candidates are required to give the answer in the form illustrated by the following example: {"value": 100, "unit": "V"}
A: {"value": 13, "unit": "V"}
